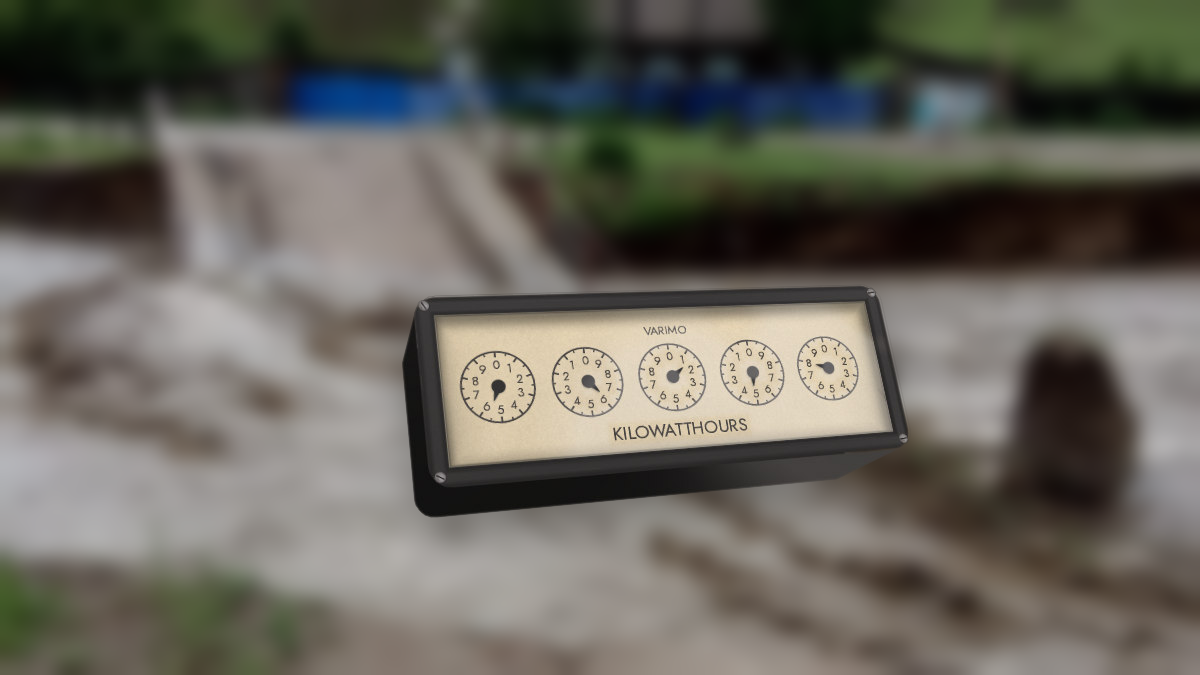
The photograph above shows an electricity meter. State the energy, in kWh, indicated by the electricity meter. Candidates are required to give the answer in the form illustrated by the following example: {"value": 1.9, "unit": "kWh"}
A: {"value": 56148, "unit": "kWh"}
